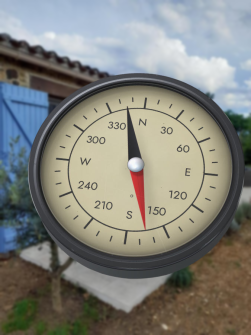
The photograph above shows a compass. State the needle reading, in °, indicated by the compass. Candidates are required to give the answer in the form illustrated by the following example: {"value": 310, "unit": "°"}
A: {"value": 165, "unit": "°"}
